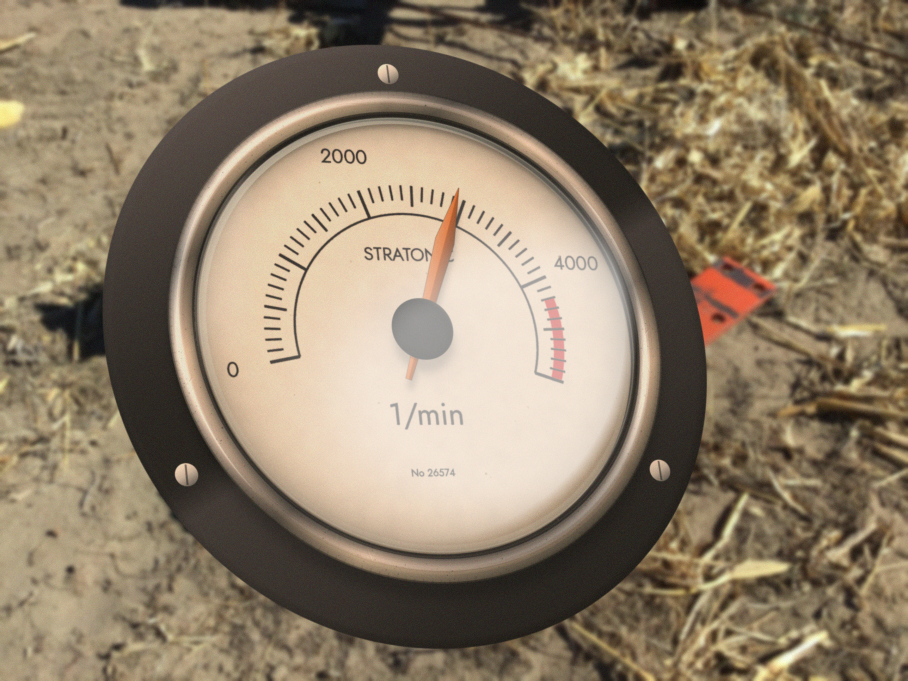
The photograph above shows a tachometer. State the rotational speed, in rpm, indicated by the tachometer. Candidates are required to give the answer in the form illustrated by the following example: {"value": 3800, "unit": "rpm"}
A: {"value": 2900, "unit": "rpm"}
